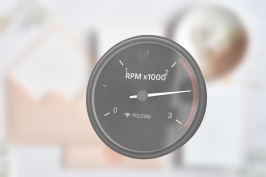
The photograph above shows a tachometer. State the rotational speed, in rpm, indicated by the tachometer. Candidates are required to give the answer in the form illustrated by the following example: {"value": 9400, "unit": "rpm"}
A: {"value": 2500, "unit": "rpm"}
